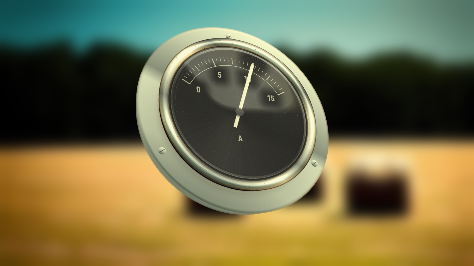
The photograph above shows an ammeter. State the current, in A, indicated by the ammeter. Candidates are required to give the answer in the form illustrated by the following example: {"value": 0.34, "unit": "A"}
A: {"value": 10, "unit": "A"}
